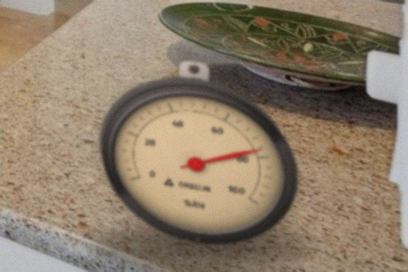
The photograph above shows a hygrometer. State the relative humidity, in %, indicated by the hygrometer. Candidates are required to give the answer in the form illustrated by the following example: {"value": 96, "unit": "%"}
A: {"value": 76, "unit": "%"}
